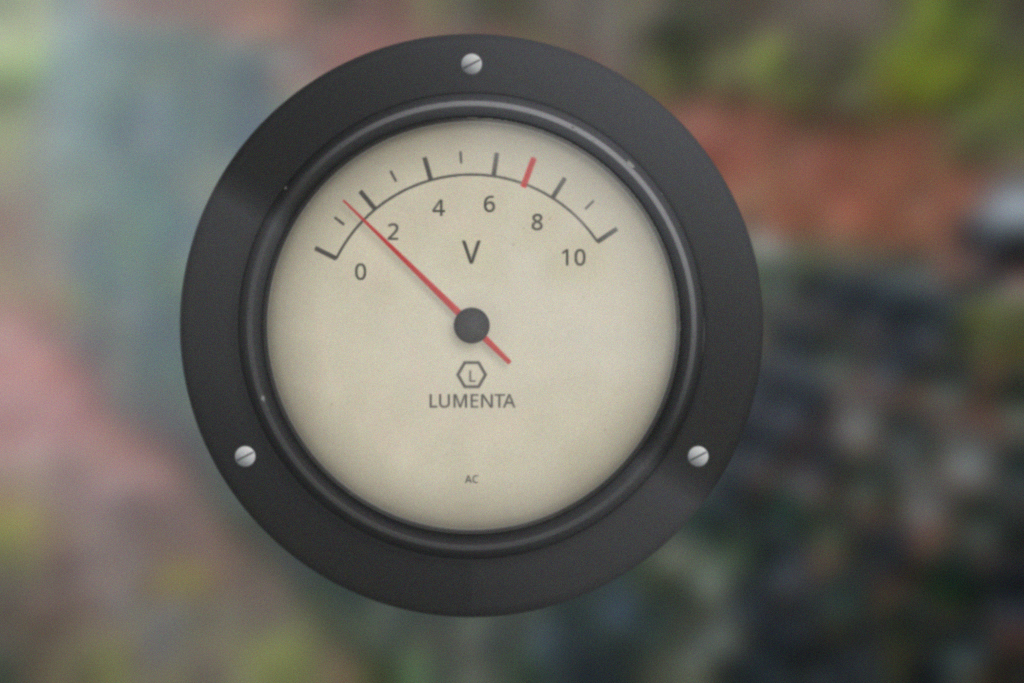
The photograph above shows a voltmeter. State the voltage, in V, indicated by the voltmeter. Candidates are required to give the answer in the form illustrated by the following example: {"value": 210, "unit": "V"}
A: {"value": 1.5, "unit": "V"}
